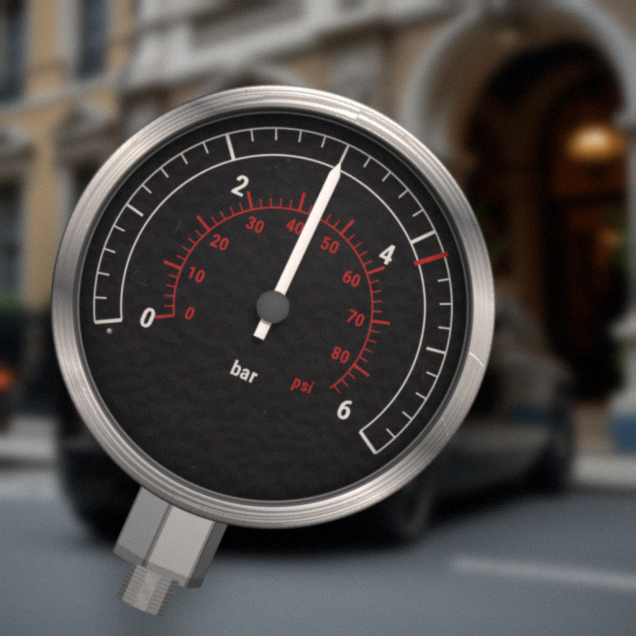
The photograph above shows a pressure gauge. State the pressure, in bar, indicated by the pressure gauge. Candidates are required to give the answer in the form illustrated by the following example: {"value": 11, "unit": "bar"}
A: {"value": 3, "unit": "bar"}
